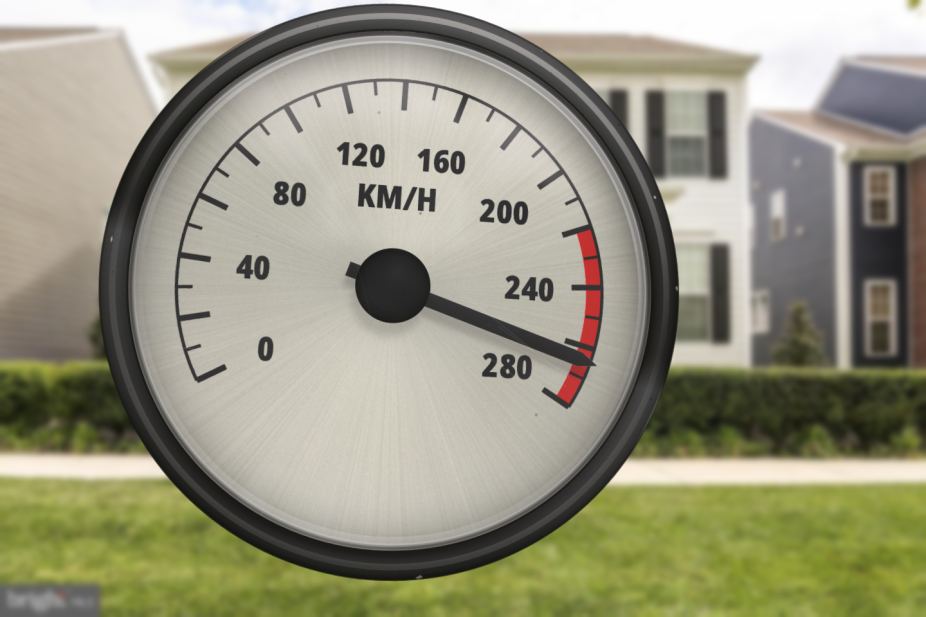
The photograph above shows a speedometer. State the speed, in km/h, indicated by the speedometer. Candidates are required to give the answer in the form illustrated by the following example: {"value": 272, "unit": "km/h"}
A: {"value": 265, "unit": "km/h"}
